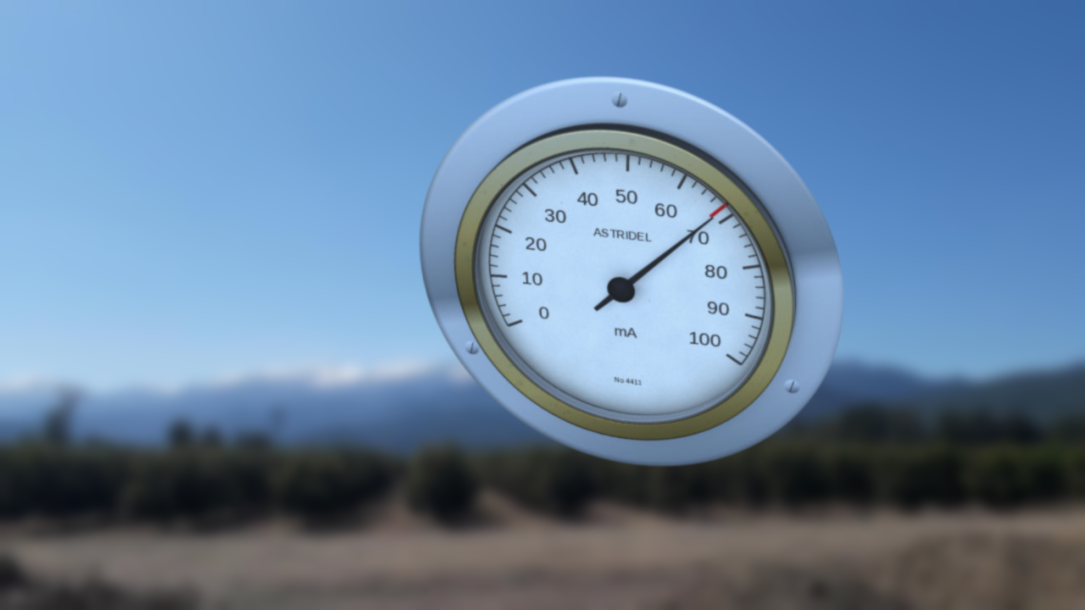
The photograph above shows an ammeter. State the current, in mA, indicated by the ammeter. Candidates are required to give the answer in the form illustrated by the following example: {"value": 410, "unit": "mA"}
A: {"value": 68, "unit": "mA"}
